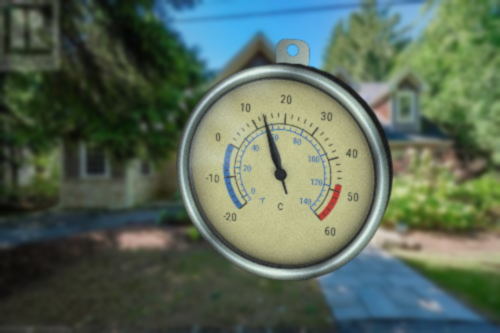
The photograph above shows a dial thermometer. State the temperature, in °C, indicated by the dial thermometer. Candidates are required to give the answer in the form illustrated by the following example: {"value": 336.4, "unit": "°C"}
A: {"value": 14, "unit": "°C"}
